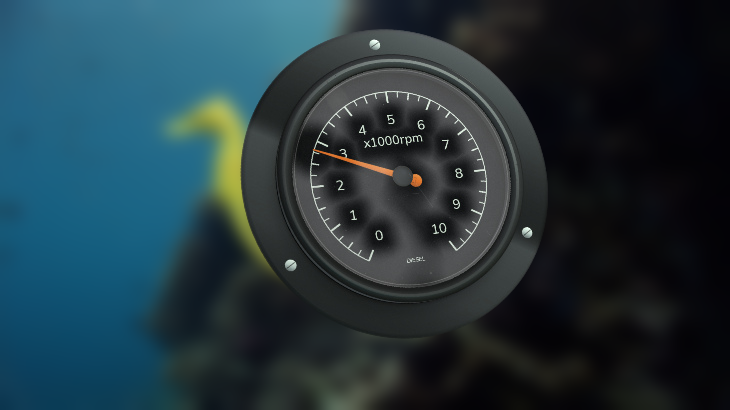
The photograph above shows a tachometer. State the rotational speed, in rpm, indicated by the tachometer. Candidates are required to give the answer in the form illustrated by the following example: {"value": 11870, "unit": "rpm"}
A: {"value": 2750, "unit": "rpm"}
